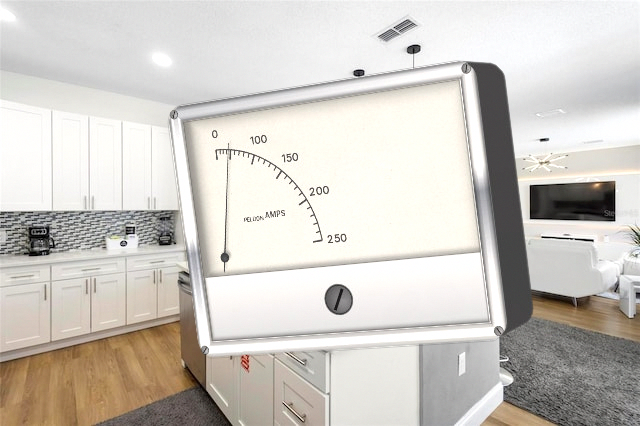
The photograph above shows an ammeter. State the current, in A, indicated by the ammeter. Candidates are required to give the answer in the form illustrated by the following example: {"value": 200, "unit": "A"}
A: {"value": 50, "unit": "A"}
